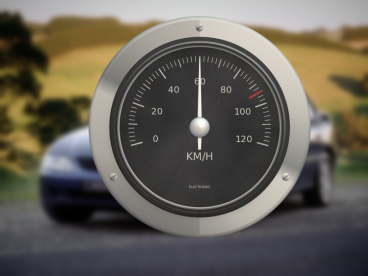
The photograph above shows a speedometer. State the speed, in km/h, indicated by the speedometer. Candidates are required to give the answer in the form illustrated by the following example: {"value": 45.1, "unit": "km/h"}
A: {"value": 60, "unit": "km/h"}
